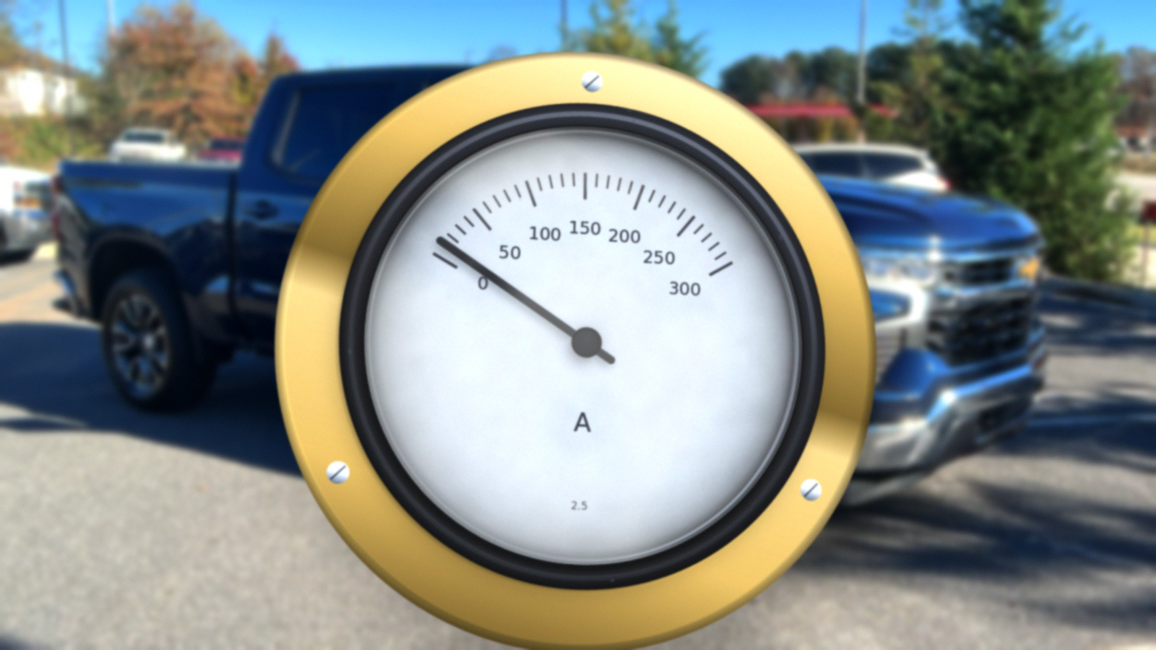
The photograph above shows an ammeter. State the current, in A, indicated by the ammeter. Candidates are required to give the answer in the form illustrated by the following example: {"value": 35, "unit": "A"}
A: {"value": 10, "unit": "A"}
